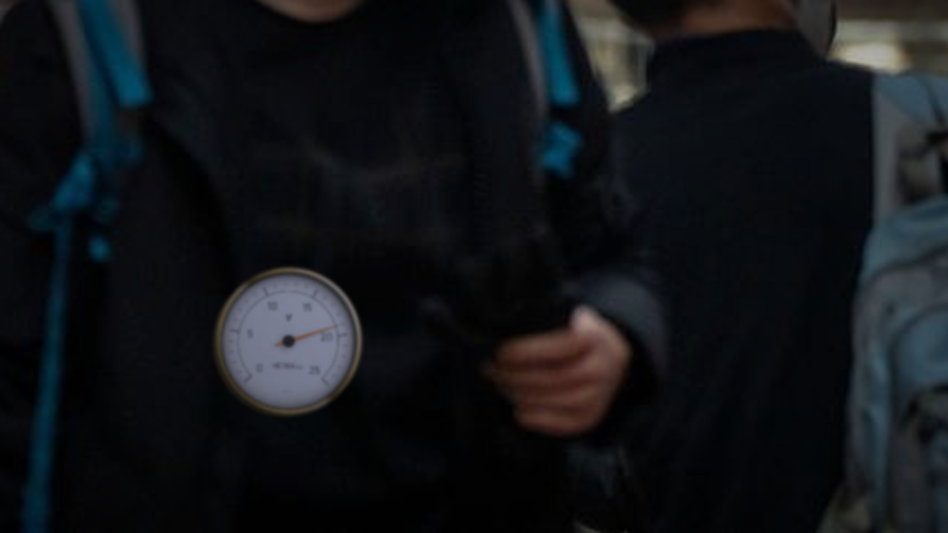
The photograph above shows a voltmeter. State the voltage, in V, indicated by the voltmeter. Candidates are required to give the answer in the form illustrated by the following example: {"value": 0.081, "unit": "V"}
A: {"value": 19, "unit": "V"}
